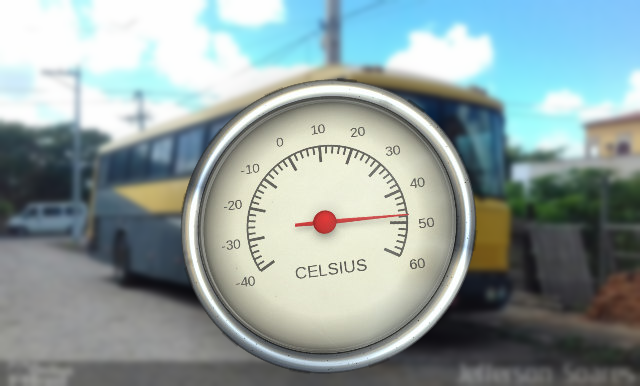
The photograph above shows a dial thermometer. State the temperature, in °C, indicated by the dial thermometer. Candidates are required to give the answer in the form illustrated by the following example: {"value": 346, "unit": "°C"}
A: {"value": 48, "unit": "°C"}
